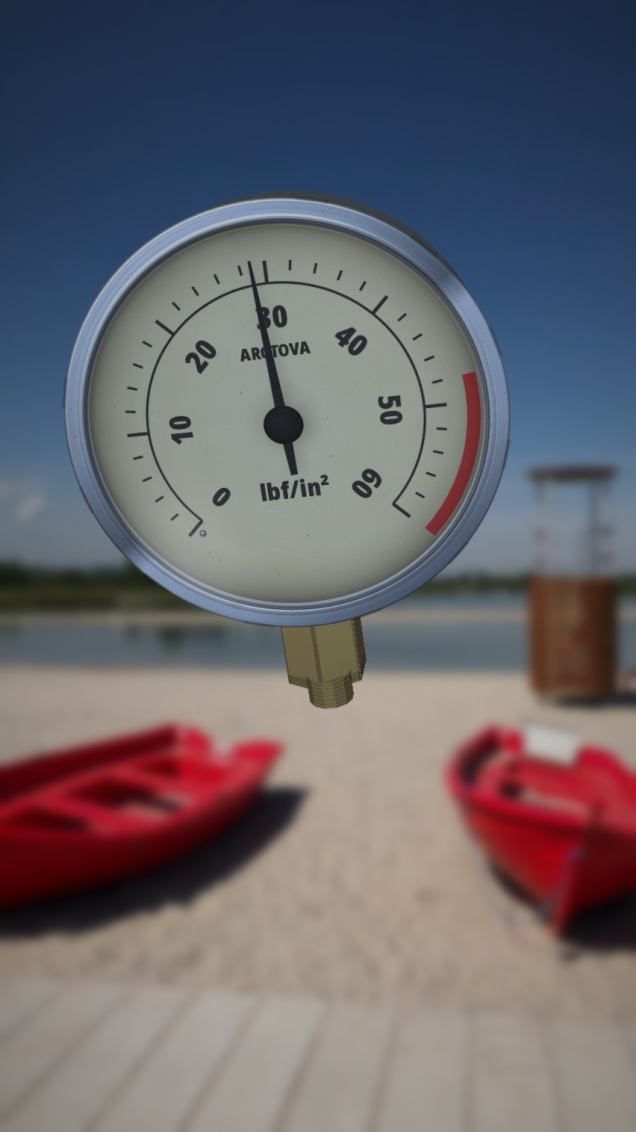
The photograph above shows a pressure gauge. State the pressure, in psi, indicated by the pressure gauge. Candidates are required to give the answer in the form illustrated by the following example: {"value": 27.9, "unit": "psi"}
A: {"value": 29, "unit": "psi"}
